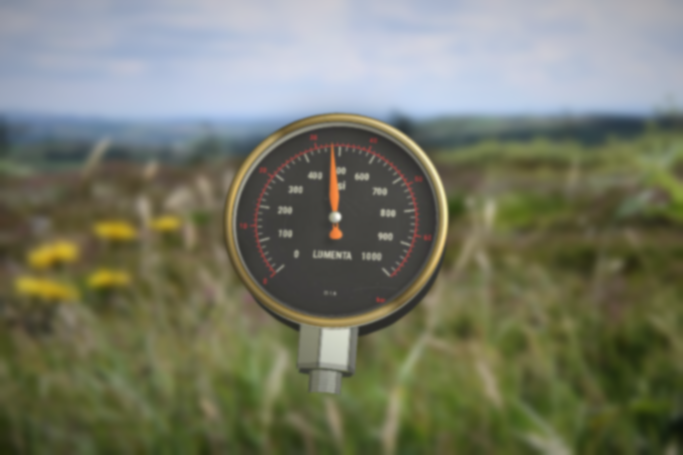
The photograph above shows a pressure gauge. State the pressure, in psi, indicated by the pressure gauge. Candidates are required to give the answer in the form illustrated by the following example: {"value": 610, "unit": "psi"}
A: {"value": 480, "unit": "psi"}
